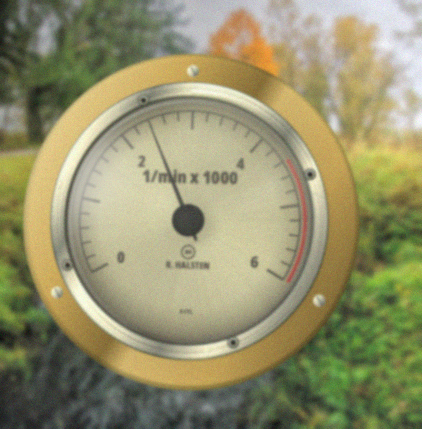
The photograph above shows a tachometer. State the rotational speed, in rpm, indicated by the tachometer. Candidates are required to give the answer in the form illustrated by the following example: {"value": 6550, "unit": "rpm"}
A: {"value": 2400, "unit": "rpm"}
